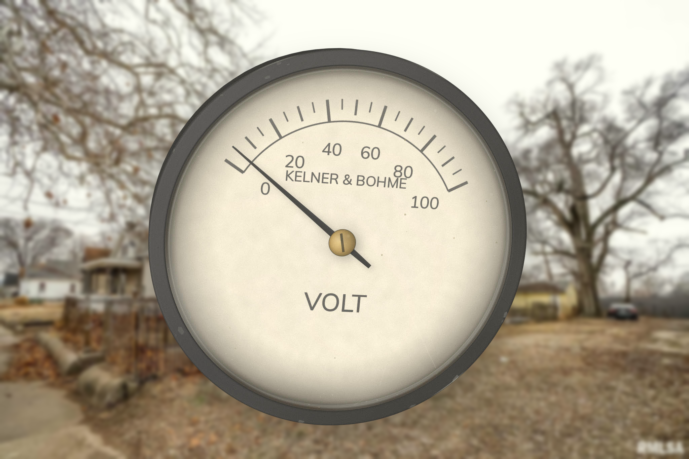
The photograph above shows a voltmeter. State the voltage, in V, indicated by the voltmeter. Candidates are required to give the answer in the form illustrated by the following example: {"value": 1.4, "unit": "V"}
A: {"value": 5, "unit": "V"}
